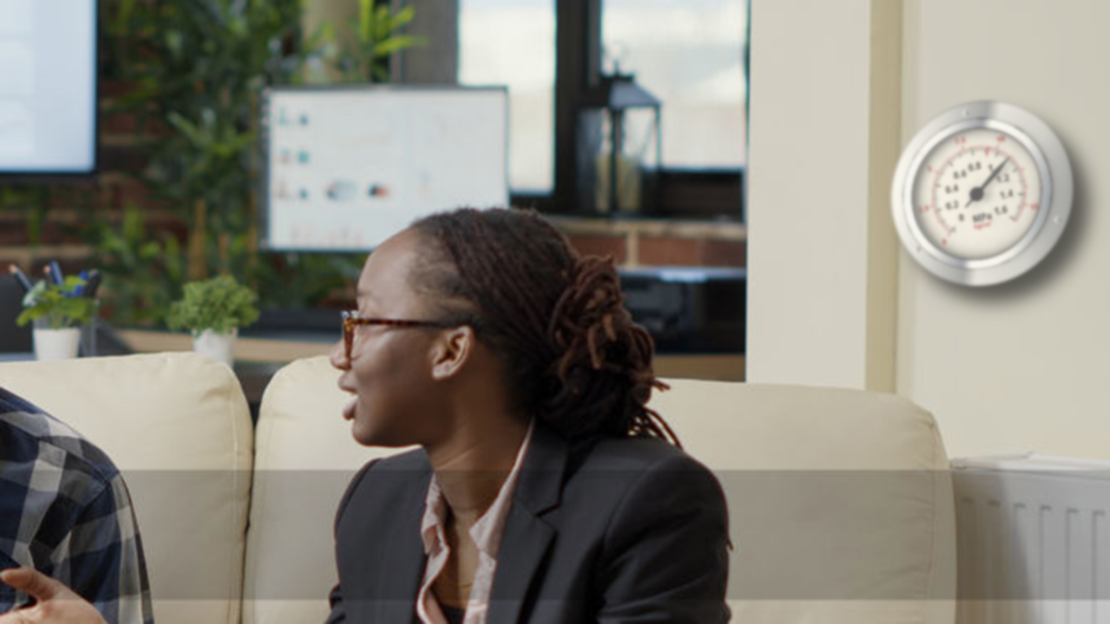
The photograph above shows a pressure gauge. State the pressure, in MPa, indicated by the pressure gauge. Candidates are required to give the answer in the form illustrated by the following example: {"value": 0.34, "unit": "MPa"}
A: {"value": 1.1, "unit": "MPa"}
